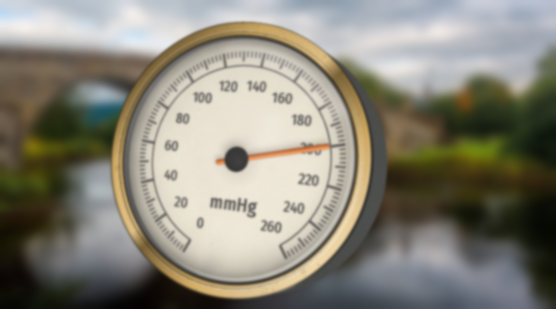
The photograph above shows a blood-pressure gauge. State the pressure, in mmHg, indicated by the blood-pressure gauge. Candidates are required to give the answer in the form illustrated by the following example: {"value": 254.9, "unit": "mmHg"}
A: {"value": 200, "unit": "mmHg"}
